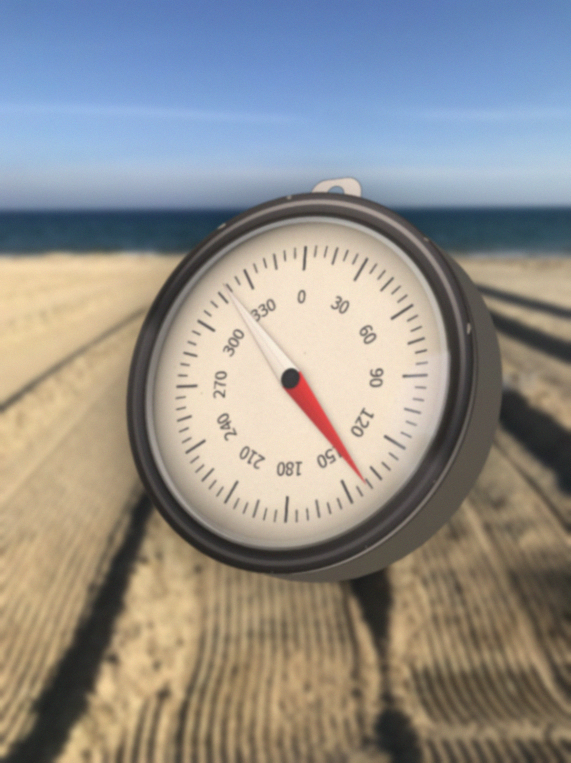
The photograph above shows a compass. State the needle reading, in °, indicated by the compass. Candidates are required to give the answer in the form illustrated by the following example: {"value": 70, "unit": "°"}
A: {"value": 140, "unit": "°"}
